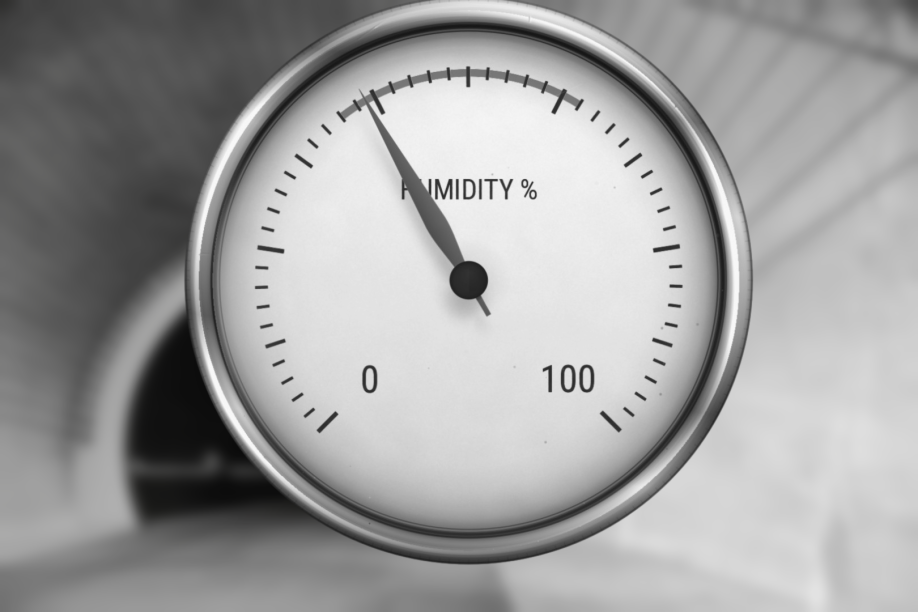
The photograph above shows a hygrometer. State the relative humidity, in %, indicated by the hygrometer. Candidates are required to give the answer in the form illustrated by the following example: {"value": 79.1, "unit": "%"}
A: {"value": 39, "unit": "%"}
